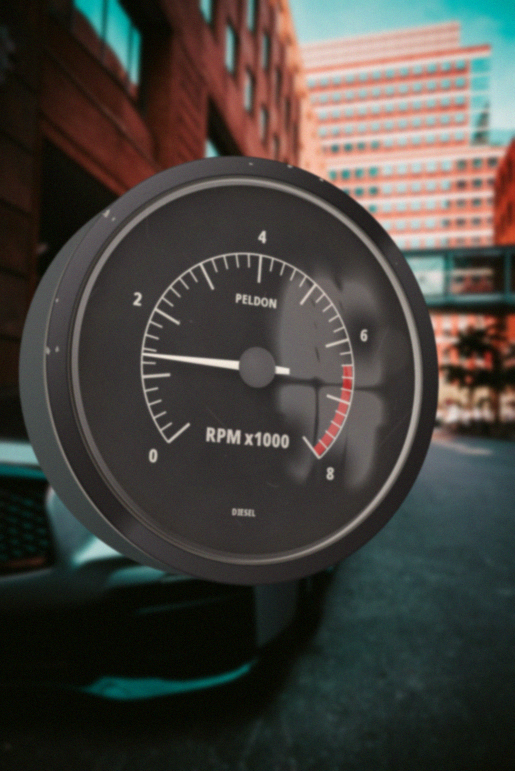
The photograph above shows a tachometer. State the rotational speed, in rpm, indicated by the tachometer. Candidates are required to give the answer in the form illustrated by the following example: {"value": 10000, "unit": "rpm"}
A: {"value": 1300, "unit": "rpm"}
